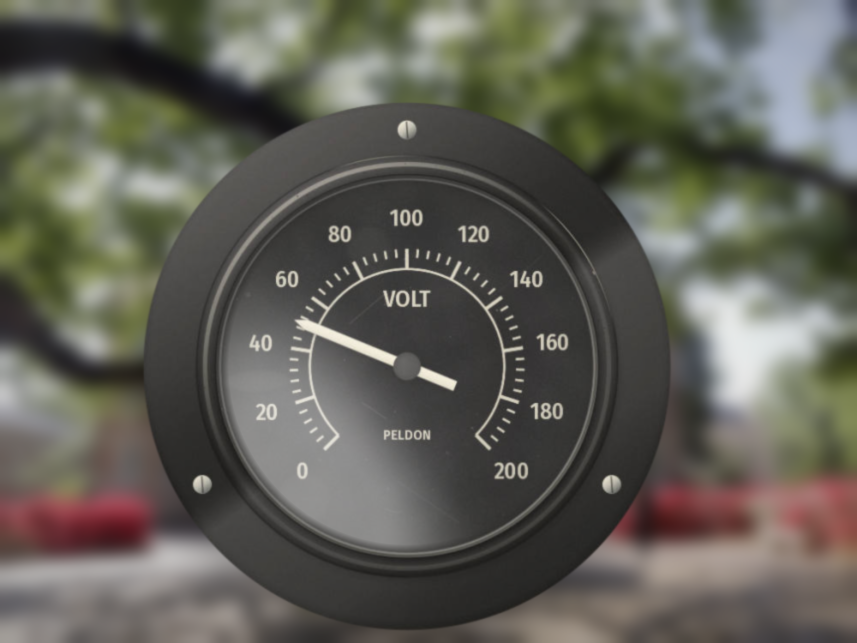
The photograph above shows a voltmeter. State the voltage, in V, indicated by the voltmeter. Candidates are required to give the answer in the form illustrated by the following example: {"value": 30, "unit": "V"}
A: {"value": 50, "unit": "V"}
